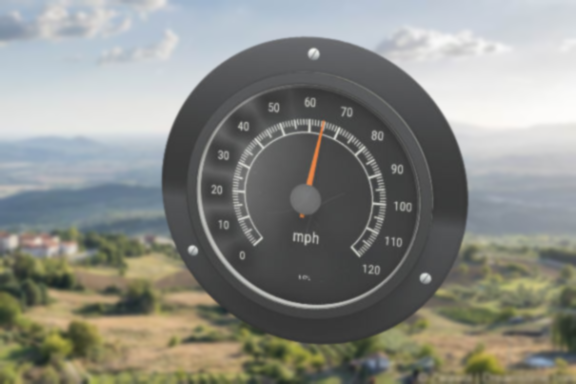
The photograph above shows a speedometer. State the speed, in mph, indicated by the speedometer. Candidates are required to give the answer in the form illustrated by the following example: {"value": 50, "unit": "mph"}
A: {"value": 65, "unit": "mph"}
